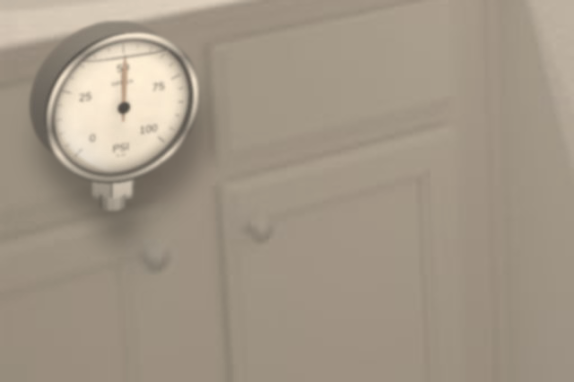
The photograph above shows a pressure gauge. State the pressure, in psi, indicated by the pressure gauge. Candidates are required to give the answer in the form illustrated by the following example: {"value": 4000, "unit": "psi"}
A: {"value": 50, "unit": "psi"}
